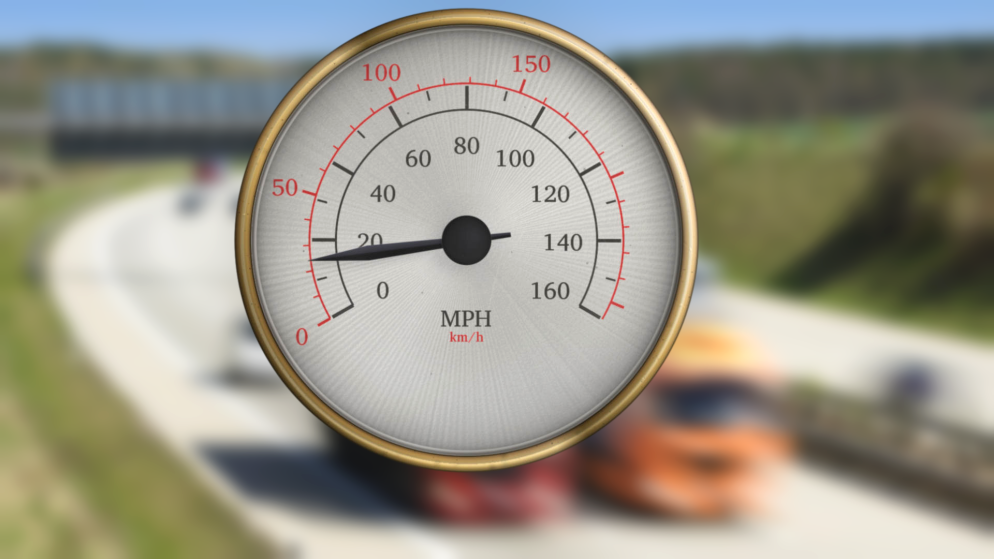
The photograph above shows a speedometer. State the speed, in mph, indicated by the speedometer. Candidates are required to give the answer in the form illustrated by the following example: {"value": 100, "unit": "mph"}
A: {"value": 15, "unit": "mph"}
